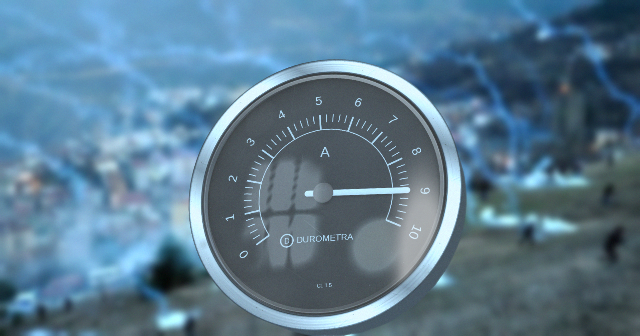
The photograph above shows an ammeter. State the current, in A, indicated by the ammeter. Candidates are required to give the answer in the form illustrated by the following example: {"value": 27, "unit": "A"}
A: {"value": 9, "unit": "A"}
